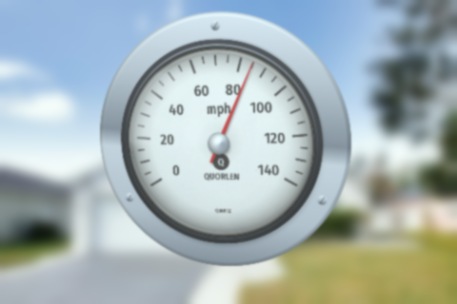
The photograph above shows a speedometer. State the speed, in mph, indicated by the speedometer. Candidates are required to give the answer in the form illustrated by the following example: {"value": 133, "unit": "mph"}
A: {"value": 85, "unit": "mph"}
